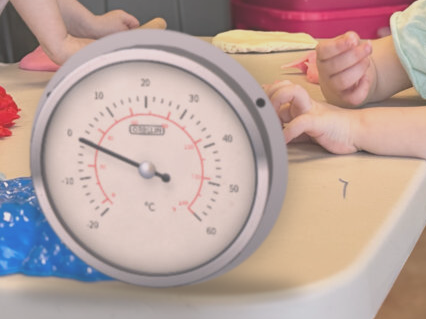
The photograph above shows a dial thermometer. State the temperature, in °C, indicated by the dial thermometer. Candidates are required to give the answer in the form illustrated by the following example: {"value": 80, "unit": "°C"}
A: {"value": 0, "unit": "°C"}
